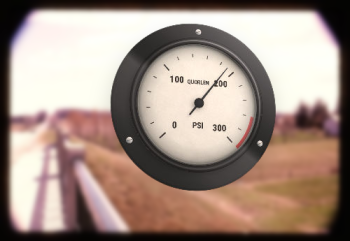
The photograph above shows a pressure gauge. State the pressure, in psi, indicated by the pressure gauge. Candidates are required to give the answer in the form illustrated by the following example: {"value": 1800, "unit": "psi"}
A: {"value": 190, "unit": "psi"}
